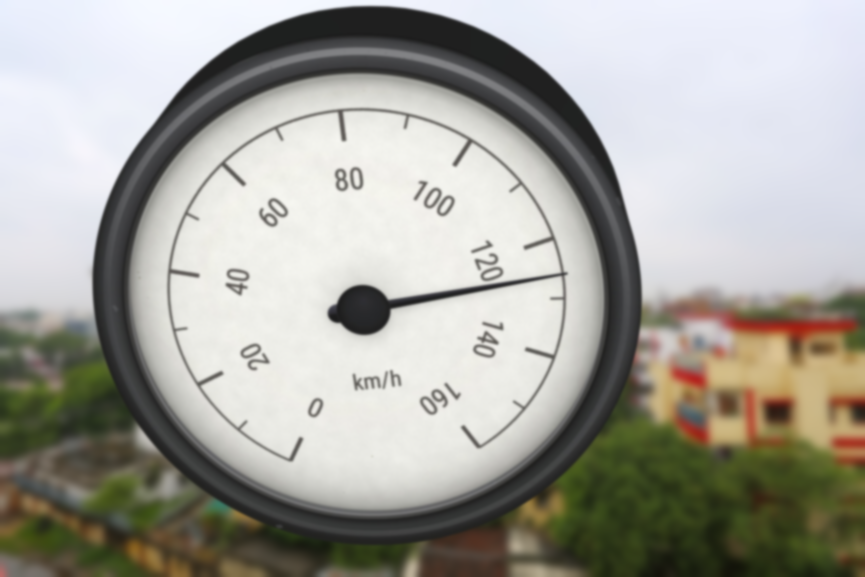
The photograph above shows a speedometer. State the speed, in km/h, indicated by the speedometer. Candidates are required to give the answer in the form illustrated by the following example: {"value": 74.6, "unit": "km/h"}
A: {"value": 125, "unit": "km/h"}
